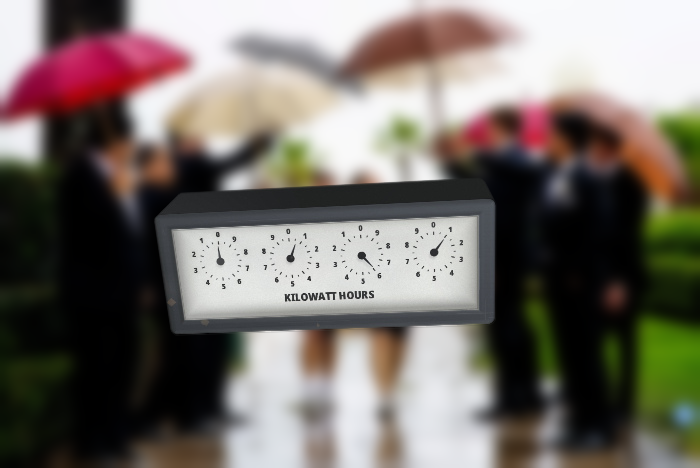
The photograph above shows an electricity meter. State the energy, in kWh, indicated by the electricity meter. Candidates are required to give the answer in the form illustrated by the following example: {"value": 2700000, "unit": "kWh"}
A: {"value": 61, "unit": "kWh"}
